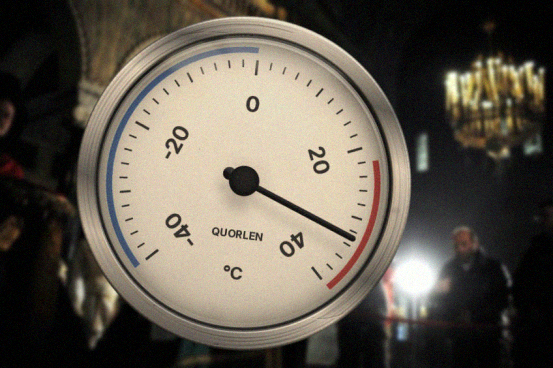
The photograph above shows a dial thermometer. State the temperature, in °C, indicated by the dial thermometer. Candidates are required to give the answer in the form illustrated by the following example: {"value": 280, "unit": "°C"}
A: {"value": 33, "unit": "°C"}
